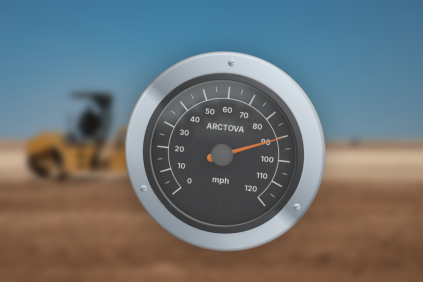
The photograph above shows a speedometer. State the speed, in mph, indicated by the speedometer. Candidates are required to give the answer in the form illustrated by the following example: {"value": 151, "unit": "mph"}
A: {"value": 90, "unit": "mph"}
